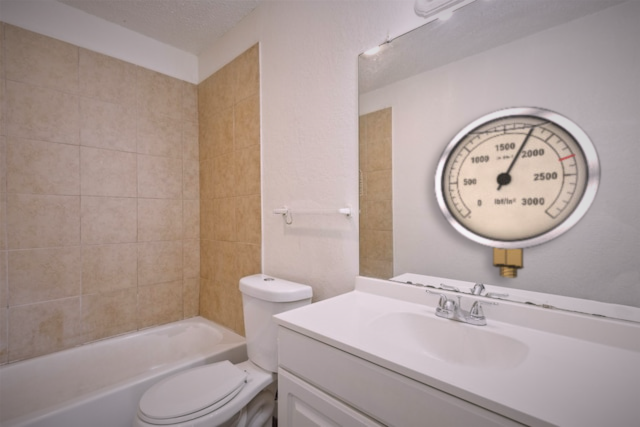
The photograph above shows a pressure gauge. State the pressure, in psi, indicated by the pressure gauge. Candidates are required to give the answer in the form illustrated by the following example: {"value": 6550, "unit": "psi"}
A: {"value": 1800, "unit": "psi"}
